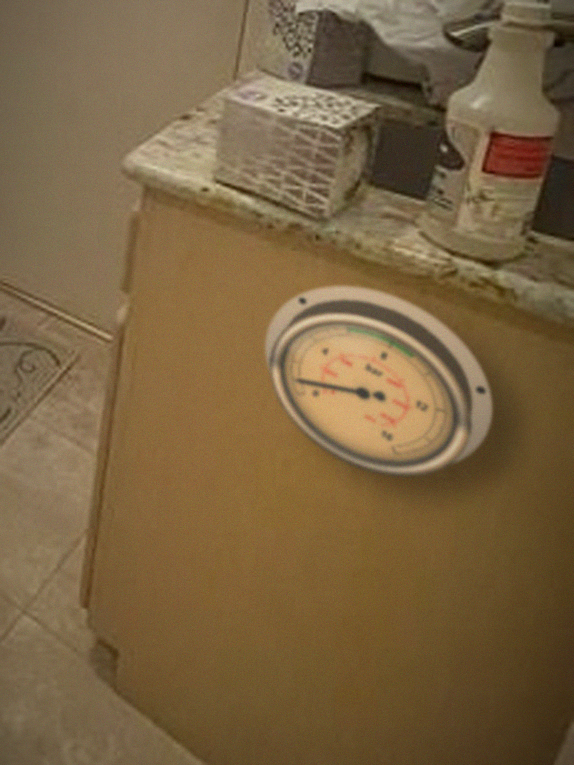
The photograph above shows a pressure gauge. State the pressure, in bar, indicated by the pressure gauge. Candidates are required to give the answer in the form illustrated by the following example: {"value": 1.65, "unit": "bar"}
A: {"value": 1, "unit": "bar"}
